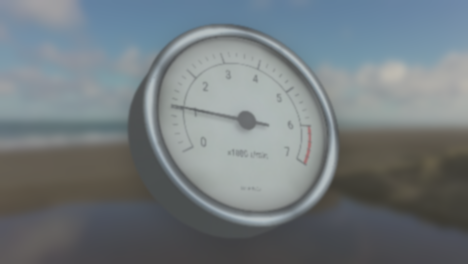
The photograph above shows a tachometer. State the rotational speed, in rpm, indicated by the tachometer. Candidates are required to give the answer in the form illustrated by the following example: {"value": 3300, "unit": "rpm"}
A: {"value": 1000, "unit": "rpm"}
